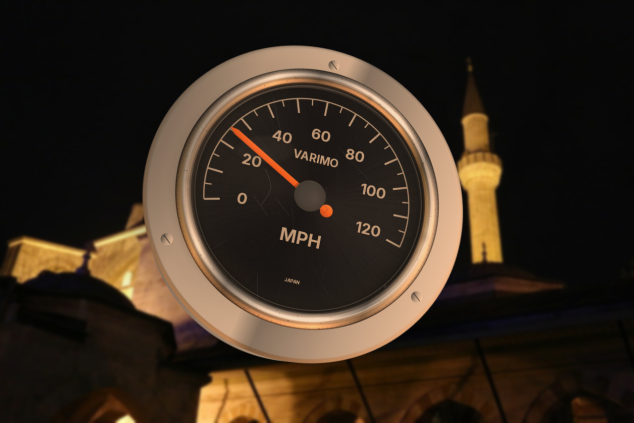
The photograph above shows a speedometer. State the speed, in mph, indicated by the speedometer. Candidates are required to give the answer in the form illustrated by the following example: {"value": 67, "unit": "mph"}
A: {"value": 25, "unit": "mph"}
